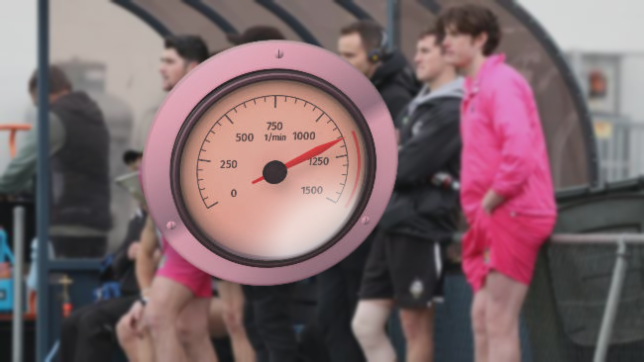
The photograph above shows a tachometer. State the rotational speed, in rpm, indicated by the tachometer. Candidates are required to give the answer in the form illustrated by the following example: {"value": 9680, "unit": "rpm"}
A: {"value": 1150, "unit": "rpm"}
